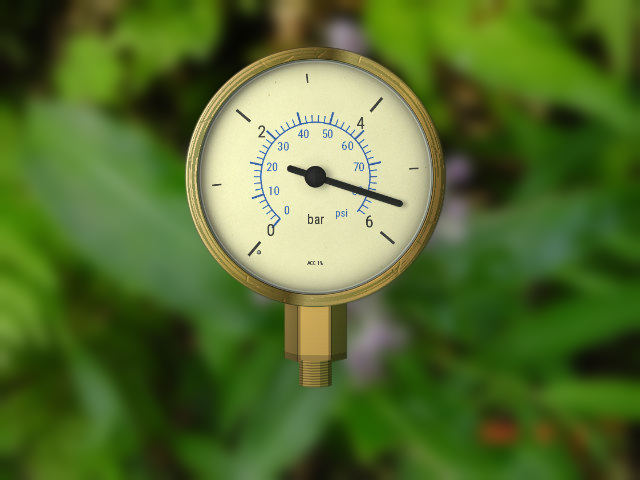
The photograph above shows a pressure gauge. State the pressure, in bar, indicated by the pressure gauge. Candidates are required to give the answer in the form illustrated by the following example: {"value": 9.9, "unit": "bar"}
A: {"value": 5.5, "unit": "bar"}
